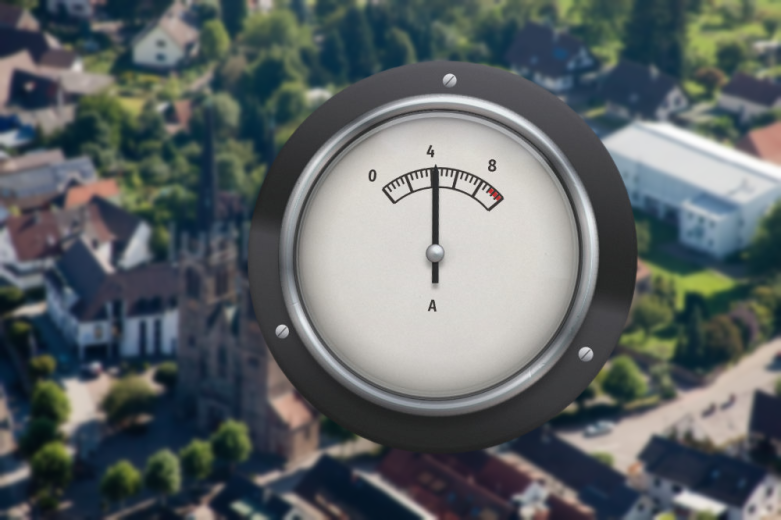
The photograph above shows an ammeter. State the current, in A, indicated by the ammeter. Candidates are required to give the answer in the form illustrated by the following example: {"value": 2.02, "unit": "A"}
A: {"value": 4.4, "unit": "A"}
